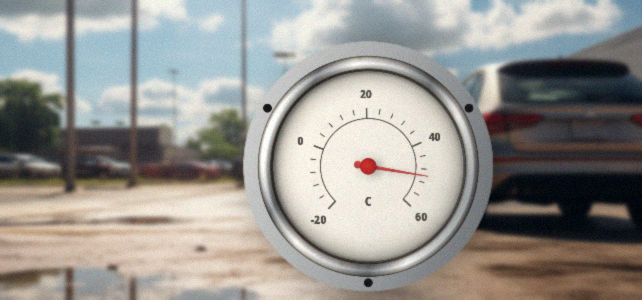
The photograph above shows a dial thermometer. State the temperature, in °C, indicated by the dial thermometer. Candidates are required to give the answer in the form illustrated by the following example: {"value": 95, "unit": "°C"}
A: {"value": 50, "unit": "°C"}
